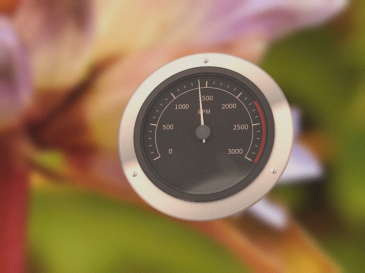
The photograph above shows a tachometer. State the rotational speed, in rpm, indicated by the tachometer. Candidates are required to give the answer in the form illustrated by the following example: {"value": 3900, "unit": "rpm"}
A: {"value": 1400, "unit": "rpm"}
